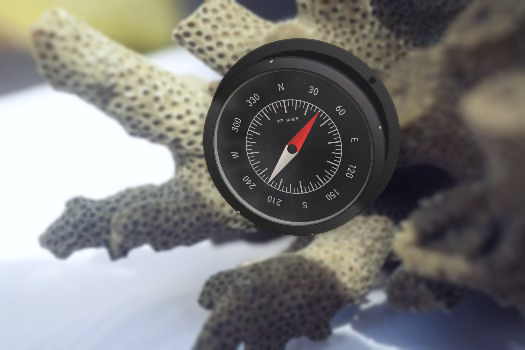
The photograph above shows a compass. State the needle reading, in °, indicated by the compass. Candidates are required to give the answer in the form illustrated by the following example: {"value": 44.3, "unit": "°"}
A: {"value": 45, "unit": "°"}
